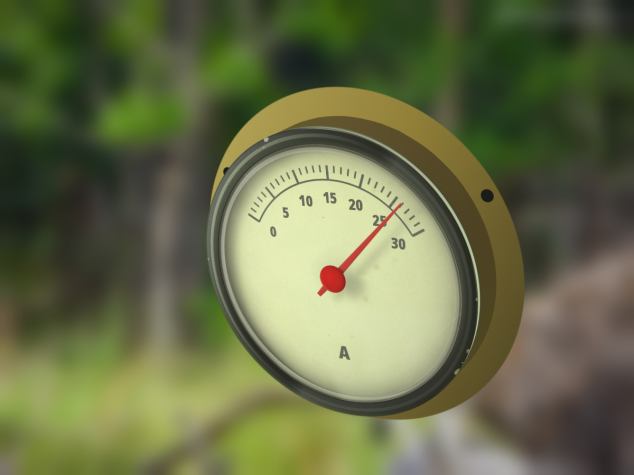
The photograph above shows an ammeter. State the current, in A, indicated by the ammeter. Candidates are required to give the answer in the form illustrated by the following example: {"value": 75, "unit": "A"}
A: {"value": 26, "unit": "A"}
